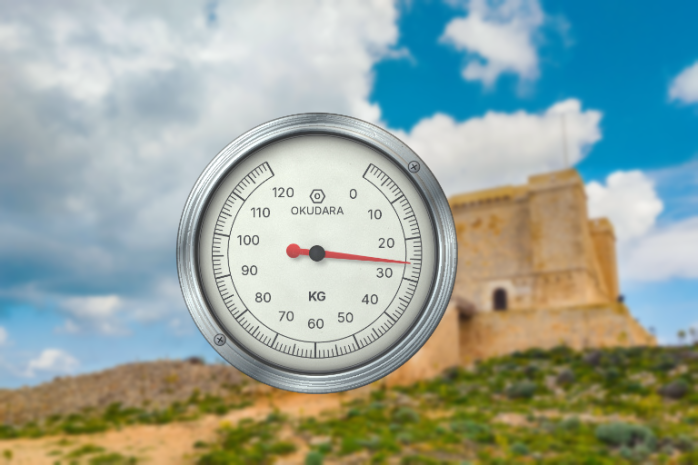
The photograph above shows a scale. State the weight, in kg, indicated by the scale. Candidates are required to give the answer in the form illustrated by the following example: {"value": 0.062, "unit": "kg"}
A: {"value": 26, "unit": "kg"}
